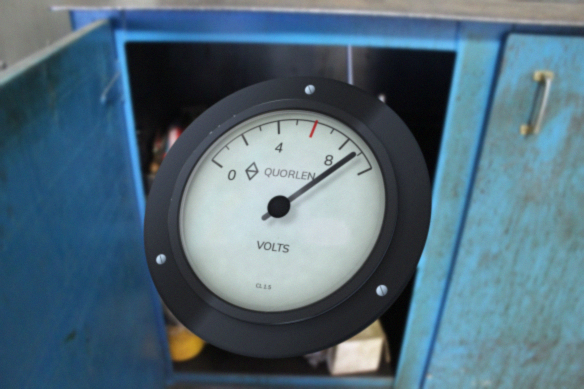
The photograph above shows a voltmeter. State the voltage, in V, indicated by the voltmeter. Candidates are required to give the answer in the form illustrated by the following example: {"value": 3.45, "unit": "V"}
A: {"value": 9, "unit": "V"}
